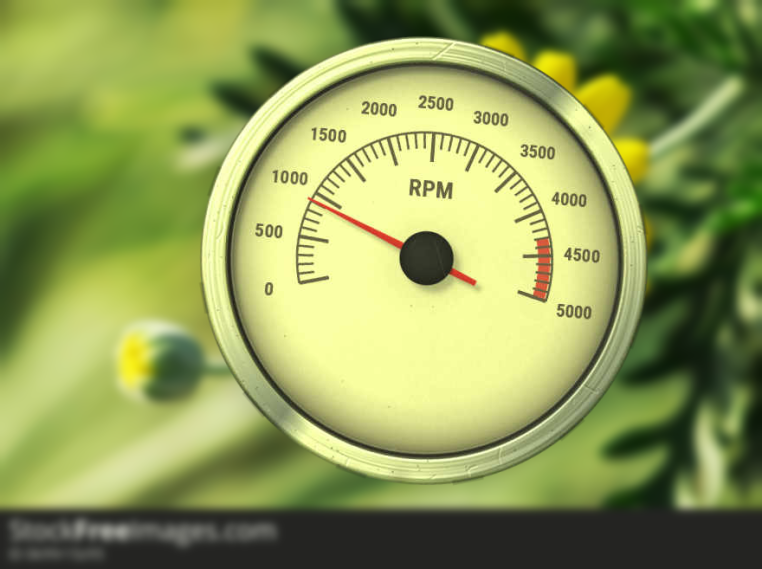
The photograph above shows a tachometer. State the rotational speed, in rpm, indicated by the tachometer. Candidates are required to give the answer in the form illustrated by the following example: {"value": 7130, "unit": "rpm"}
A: {"value": 900, "unit": "rpm"}
